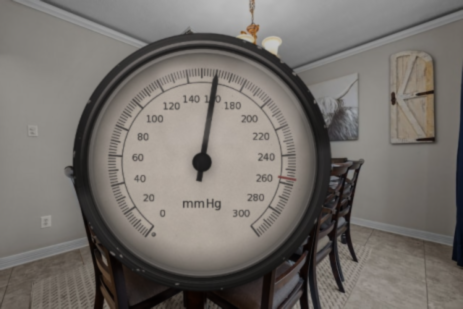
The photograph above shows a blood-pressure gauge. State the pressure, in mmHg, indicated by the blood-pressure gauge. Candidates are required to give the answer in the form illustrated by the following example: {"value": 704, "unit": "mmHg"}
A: {"value": 160, "unit": "mmHg"}
